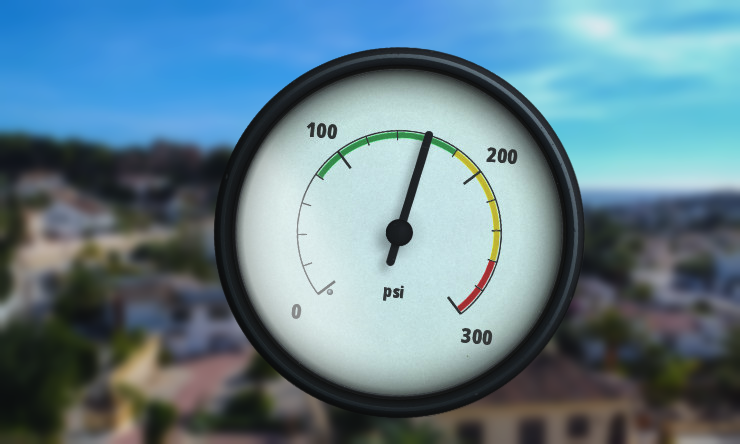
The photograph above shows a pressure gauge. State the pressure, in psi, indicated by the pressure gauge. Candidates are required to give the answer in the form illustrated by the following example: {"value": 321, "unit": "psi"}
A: {"value": 160, "unit": "psi"}
